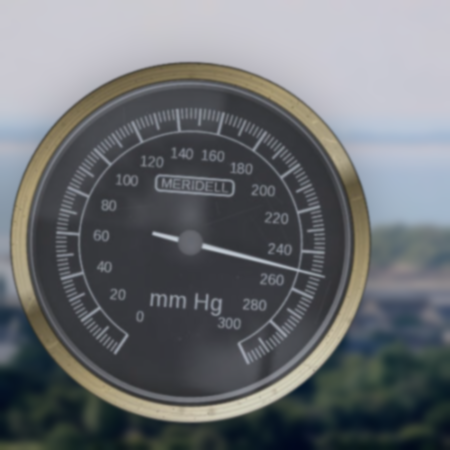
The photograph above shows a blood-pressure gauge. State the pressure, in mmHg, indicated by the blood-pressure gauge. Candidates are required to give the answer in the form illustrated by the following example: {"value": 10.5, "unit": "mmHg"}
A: {"value": 250, "unit": "mmHg"}
